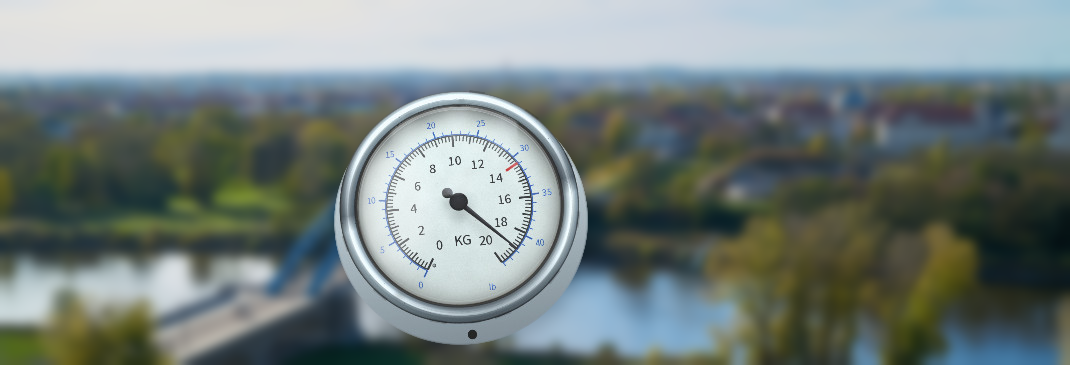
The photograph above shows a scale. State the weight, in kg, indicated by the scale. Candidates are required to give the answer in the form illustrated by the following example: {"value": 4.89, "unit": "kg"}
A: {"value": 19, "unit": "kg"}
